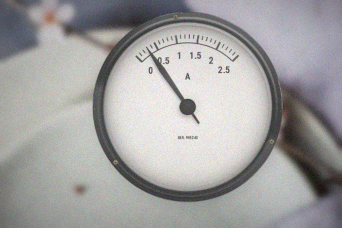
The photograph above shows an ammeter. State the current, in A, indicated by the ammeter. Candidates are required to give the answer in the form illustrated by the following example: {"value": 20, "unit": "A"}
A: {"value": 0.3, "unit": "A"}
